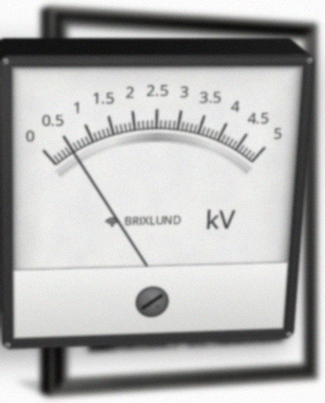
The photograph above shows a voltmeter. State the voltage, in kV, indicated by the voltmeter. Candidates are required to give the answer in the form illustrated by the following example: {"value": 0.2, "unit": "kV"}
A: {"value": 0.5, "unit": "kV"}
